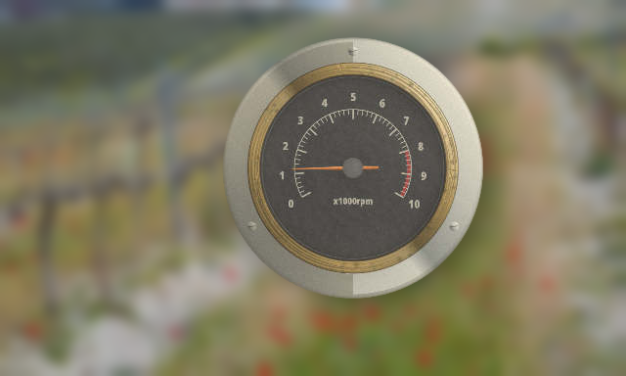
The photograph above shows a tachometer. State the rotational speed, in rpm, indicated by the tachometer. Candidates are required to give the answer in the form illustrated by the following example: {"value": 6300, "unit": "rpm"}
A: {"value": 1200, "unit": "rpm"}
